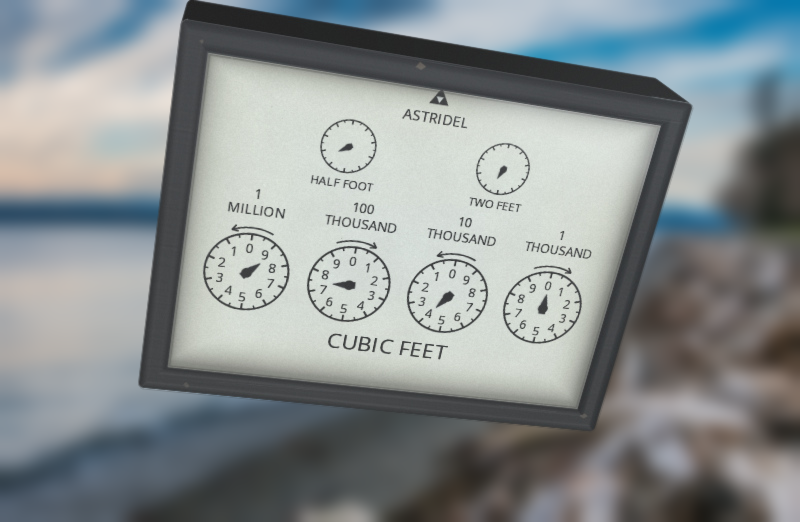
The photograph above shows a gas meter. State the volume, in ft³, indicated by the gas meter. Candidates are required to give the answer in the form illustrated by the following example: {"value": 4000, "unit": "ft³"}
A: {"value": 874000, "unit": "ft³"}
